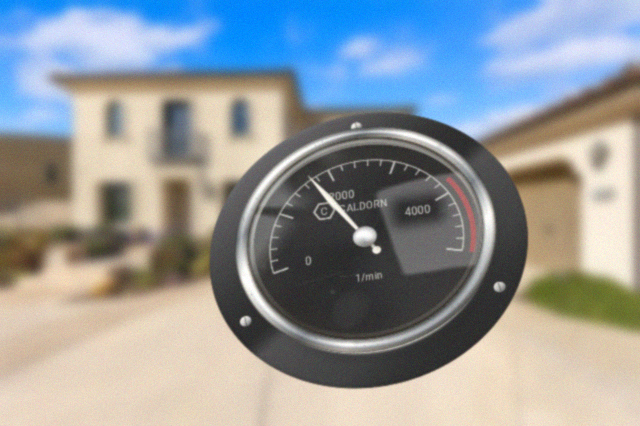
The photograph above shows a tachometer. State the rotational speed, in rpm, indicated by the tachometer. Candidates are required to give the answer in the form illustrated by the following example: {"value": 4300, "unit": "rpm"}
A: {"value": 1700, "unit": "rpm"}
